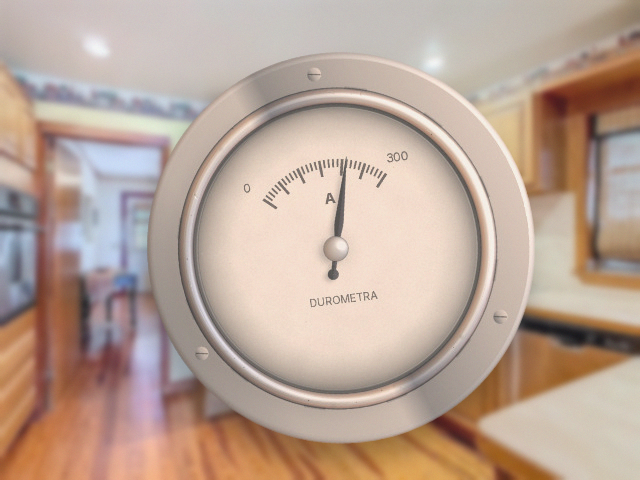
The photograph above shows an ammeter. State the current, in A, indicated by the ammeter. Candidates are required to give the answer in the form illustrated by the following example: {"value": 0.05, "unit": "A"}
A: {"value": 210, "unit": "A"}
